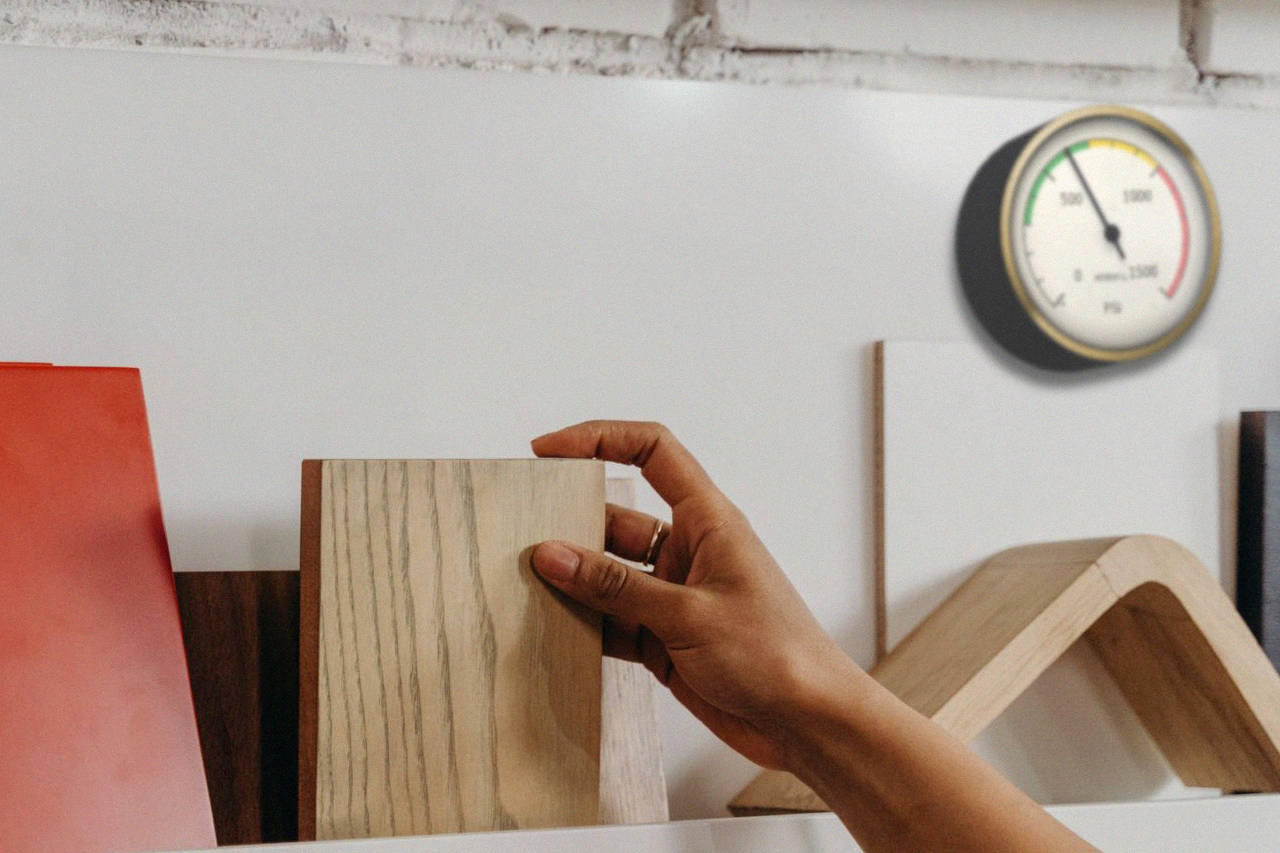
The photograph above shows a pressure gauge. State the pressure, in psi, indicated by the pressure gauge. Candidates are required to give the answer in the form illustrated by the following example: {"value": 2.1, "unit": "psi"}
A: {"value": 600, "unit": "psi"}
